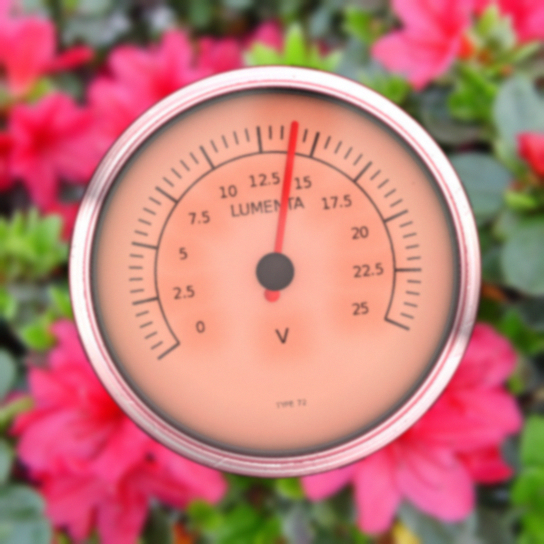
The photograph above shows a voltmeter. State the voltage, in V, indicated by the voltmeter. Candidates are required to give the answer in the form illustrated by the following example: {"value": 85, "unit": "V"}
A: {"value": 14, "unit": "V"}
